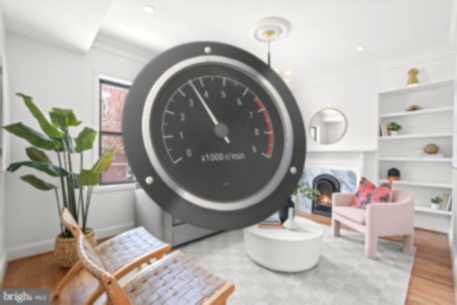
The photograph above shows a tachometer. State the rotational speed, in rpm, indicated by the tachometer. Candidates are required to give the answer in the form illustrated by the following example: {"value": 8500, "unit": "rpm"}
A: {"value": 3500, "unit": "rpm"}
